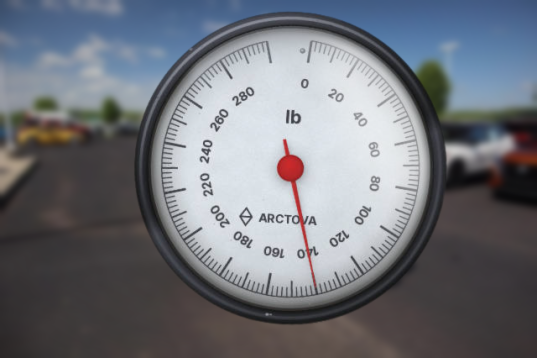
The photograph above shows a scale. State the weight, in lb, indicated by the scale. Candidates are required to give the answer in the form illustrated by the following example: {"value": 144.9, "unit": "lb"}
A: {"value": 140, "unit": "lb"}
